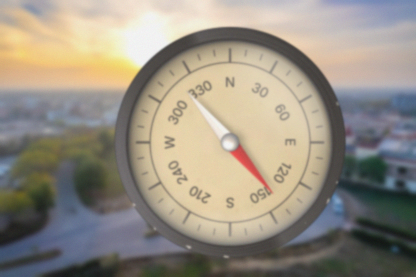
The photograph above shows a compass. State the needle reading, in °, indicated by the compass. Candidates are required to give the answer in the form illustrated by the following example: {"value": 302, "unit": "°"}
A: {"value": 140, "unit": "°"}
